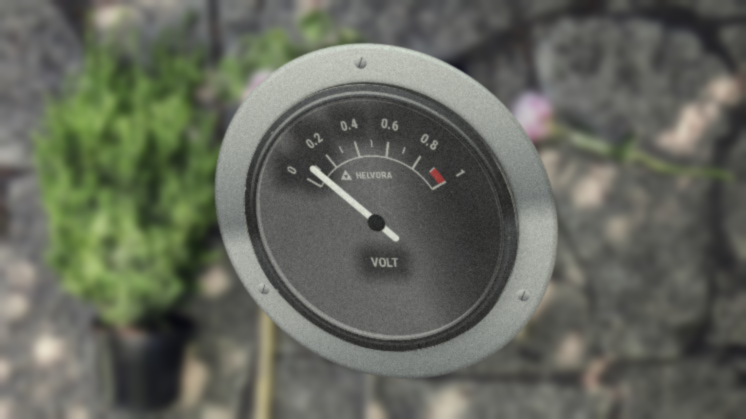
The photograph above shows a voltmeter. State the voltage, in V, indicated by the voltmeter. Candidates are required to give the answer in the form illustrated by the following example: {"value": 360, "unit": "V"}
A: {"value": 0.1, "unit": "V"}
